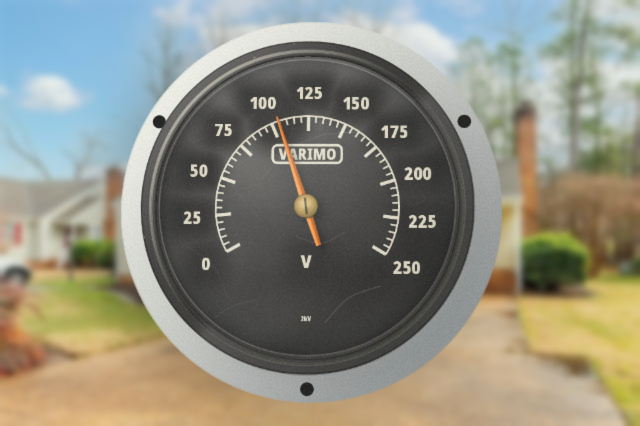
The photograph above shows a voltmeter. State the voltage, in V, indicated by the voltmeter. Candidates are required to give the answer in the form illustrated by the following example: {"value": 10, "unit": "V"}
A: {"value": 105, "unit": "V"}
